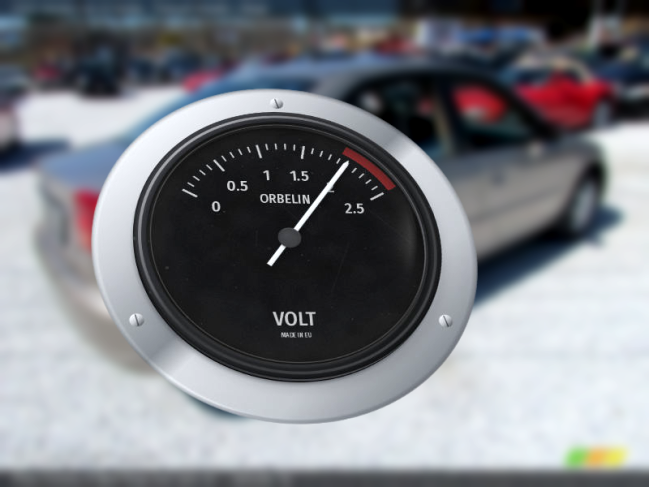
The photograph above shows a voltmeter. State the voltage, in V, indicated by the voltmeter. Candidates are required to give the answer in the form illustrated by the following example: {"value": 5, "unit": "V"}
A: {"value": 2, "unit": "V"}
